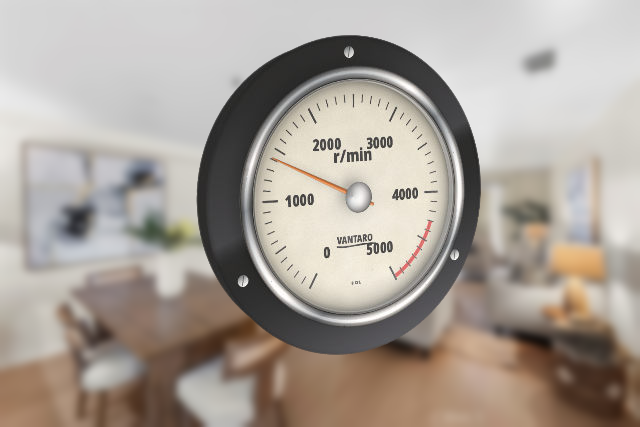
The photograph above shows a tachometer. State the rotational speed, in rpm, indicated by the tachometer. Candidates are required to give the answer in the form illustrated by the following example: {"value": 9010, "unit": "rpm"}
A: {"value": 1400, "unit": "rpm"}
